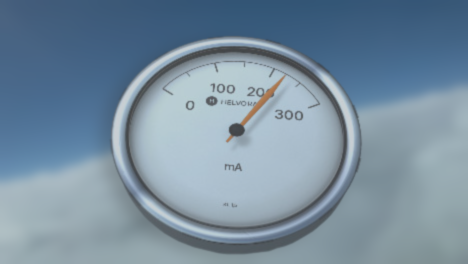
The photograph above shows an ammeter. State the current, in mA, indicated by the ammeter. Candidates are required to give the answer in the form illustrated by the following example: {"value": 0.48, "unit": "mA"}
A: {"value": 225, "unit": "mA"}
